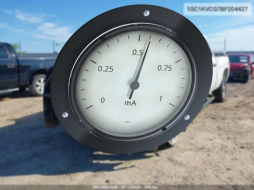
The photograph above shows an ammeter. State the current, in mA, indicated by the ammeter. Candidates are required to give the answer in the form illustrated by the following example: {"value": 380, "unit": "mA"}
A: {"value": 0.55, "unit": "mA"}
